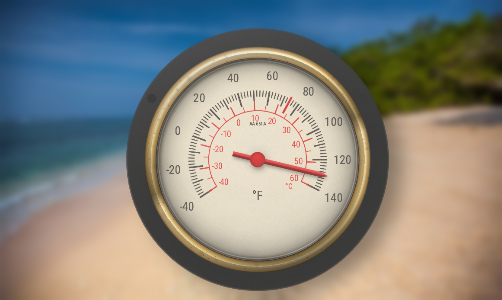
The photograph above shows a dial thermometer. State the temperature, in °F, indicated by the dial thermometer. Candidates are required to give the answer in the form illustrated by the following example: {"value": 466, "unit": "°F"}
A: {"value": 130, "unit": "°F"}
